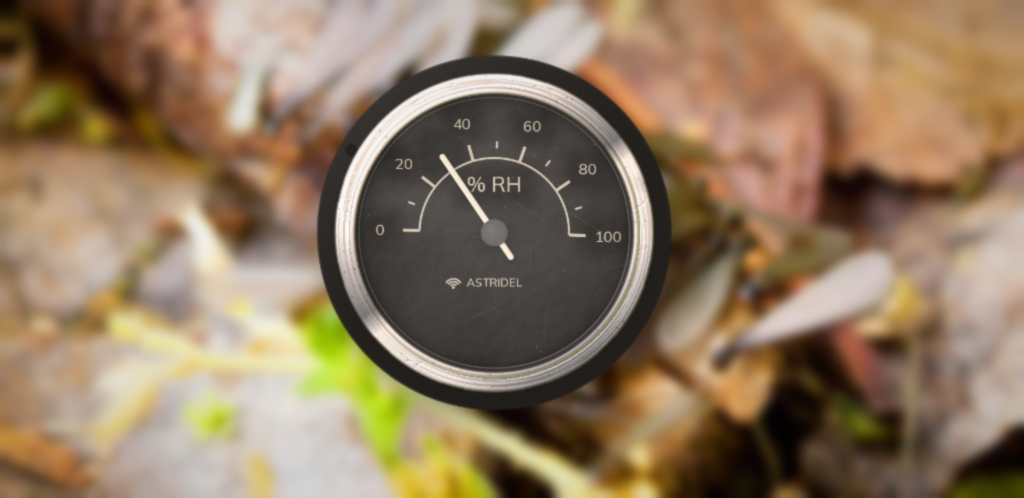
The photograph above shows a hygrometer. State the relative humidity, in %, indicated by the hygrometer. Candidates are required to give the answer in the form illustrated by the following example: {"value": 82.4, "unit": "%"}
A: {"value": 30, "unit": "%"}
